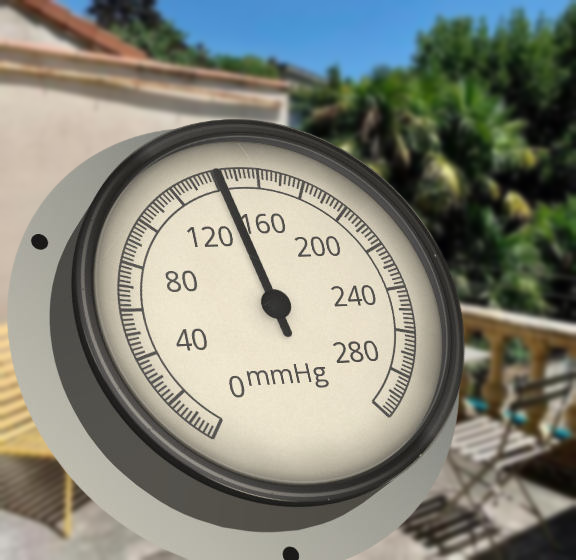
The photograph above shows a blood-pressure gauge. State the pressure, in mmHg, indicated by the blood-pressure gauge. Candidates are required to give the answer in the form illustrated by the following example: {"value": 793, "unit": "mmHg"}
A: {"value": 140, "unit": "mmHg"}
